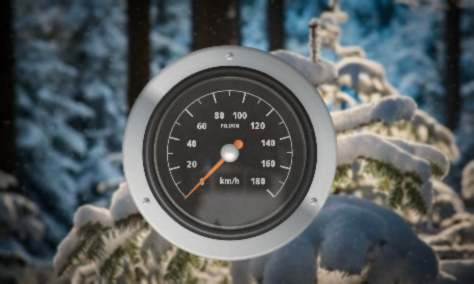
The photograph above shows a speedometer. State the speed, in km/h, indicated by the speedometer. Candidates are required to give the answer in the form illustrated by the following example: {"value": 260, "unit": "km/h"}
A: {"value": 0, "unit": "km/h"}
